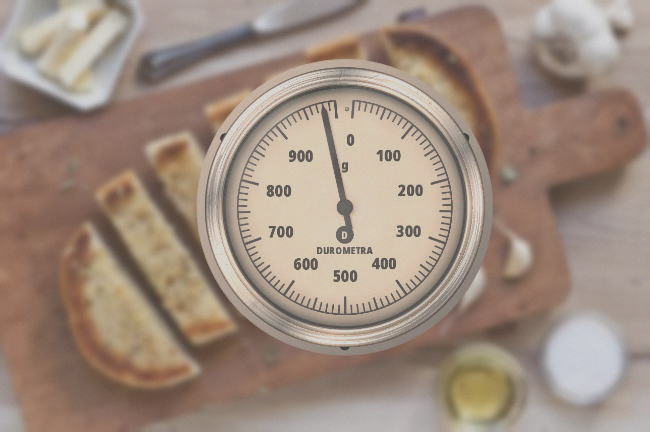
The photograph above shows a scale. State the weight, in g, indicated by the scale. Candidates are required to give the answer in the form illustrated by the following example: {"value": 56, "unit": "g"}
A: {"value": 980, "unit": "g"}
